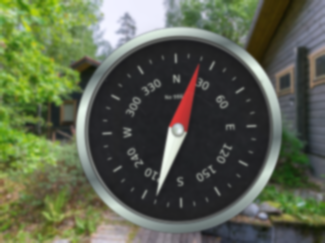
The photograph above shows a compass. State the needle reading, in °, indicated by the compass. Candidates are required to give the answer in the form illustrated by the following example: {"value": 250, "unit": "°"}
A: {"value": 20, "unit": "°"}
